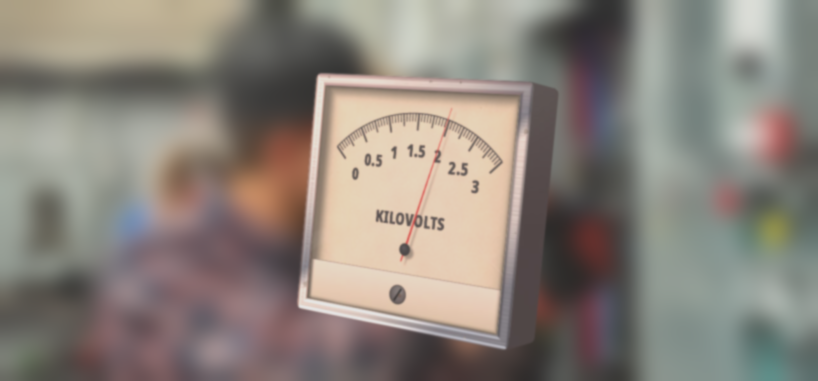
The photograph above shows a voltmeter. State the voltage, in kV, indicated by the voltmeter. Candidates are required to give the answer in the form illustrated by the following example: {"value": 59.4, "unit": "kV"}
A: {"value": 2, "unit": "kV"}
